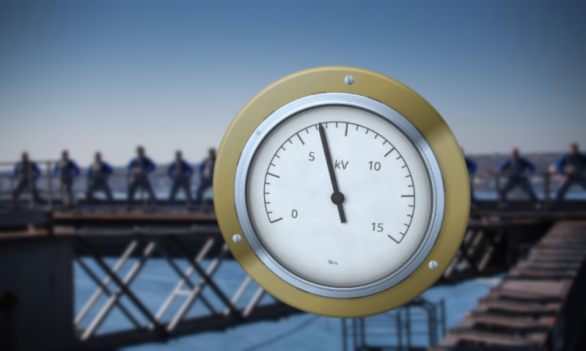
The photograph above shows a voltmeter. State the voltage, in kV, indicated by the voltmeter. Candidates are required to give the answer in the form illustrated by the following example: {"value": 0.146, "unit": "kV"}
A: {"value": 6.25, "unit": "kV"}
